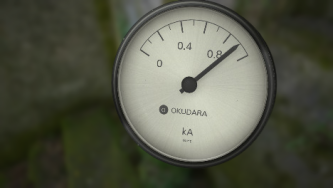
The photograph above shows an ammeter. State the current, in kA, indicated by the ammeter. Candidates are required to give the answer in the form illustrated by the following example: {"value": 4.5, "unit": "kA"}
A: {"value": 0.9, "unit": "kA"}
